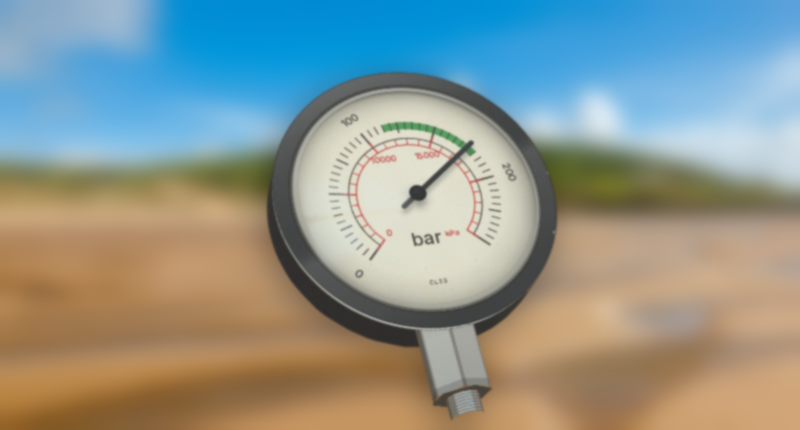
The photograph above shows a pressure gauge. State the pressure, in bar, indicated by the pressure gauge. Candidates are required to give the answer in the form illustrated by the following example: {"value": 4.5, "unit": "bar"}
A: {"value": 175, "unit": "bar"}
